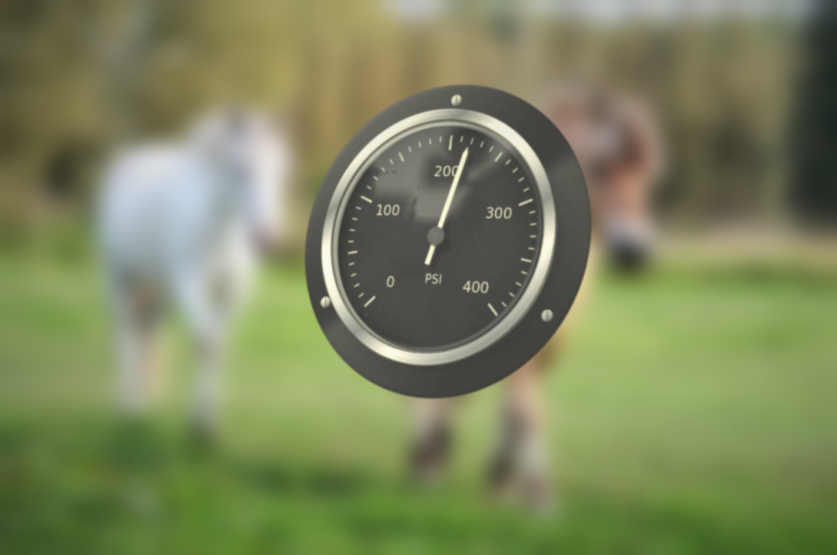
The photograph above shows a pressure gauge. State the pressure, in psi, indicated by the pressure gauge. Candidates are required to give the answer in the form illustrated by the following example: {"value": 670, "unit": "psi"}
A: {"value": 220, "unit": "psi"}
